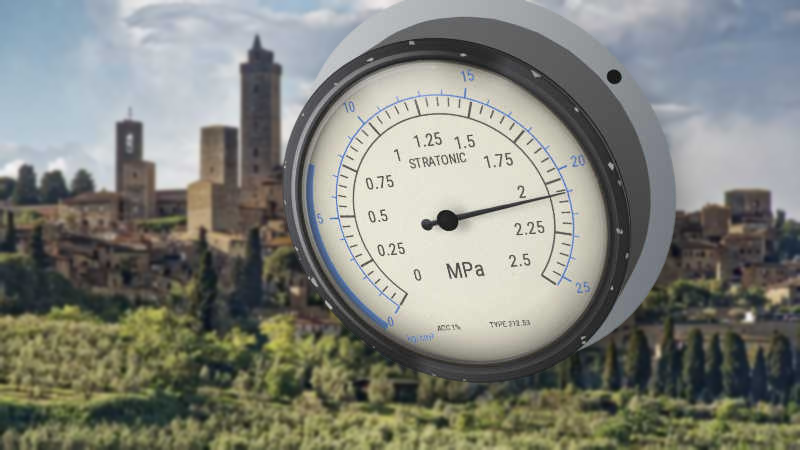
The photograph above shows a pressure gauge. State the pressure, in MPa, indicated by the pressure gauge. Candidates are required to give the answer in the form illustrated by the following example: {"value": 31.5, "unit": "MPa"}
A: {"value": 2.05, "unit": "MPa"}
